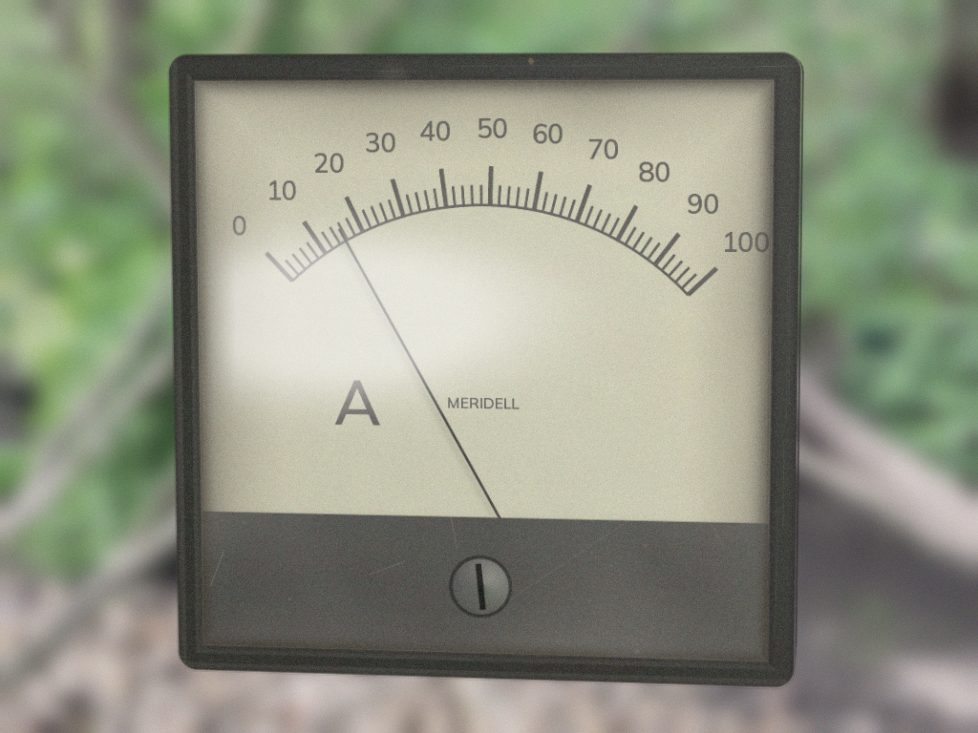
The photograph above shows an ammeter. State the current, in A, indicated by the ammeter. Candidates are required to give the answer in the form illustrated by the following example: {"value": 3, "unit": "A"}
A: {"value": 16, "unit": "A"}
